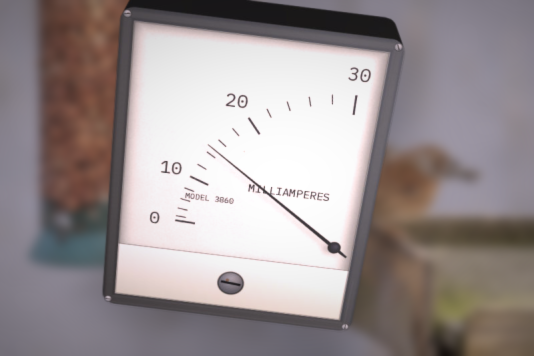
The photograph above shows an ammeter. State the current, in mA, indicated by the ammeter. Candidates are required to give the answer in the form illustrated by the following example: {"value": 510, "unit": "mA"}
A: {"value": 15, "unit": "mA"}
